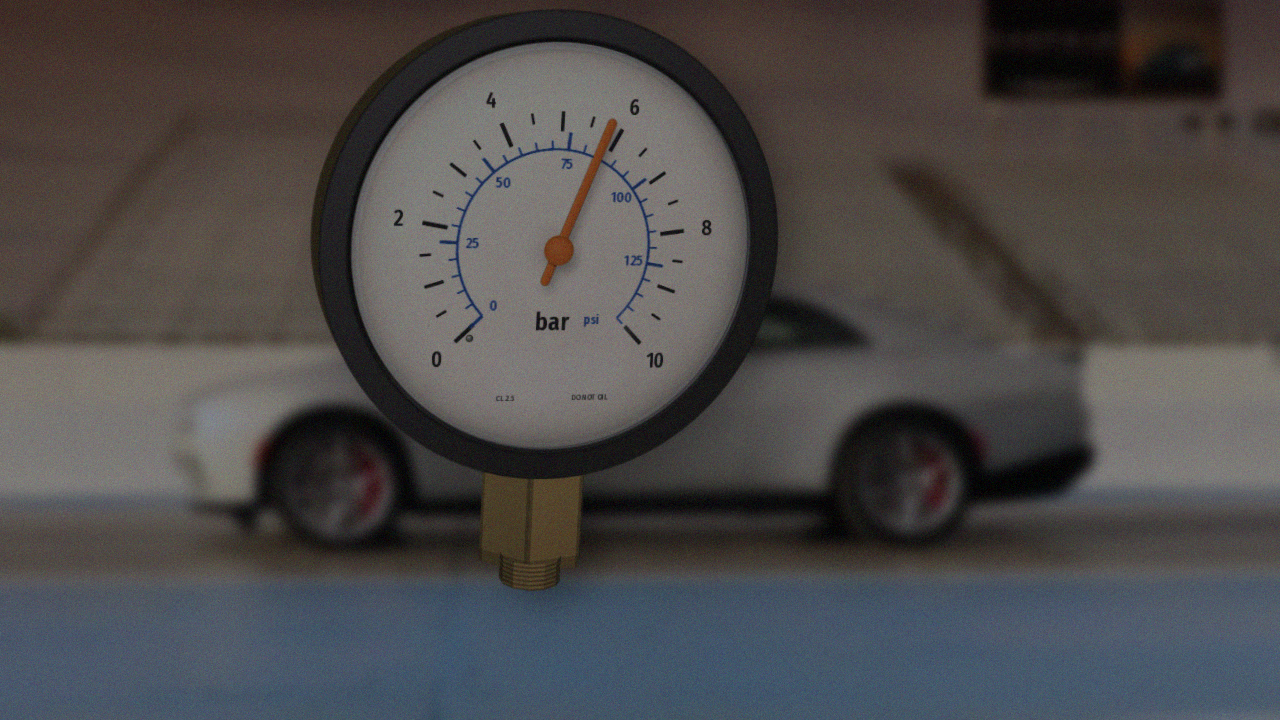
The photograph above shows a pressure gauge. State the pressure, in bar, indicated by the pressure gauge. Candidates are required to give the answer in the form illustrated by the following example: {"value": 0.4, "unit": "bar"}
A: {"value": 5.75, "unit": "bar"}
